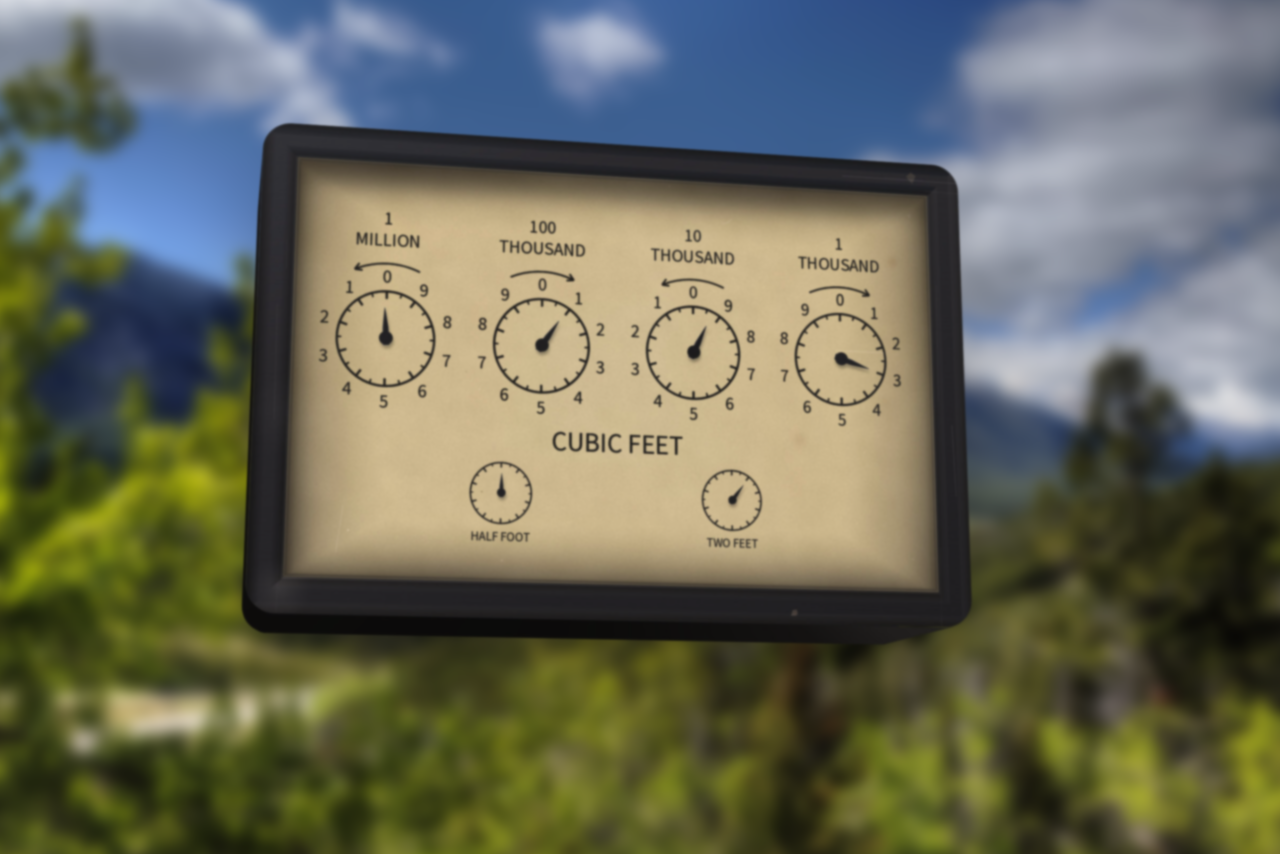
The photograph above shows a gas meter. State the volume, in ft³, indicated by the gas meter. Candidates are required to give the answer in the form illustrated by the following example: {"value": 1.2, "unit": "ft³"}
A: {"value": 9300, "unit": "ft³"}
